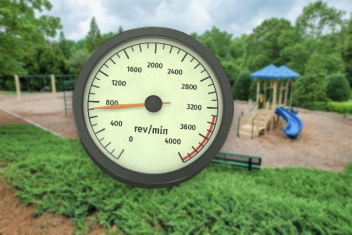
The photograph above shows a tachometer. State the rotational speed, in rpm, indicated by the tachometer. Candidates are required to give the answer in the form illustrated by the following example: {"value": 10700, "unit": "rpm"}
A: {"value": 700, "unit": "rpm"}
